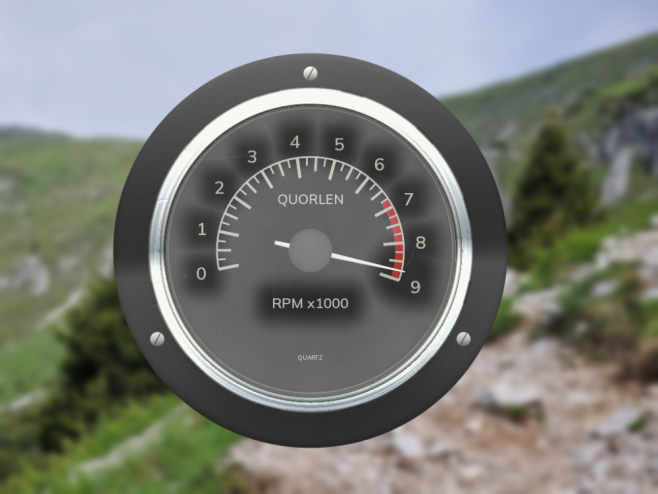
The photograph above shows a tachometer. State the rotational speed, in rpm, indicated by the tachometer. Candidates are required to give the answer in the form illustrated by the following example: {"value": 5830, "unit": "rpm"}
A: {"value": 8750, "unit": "rpm"}
